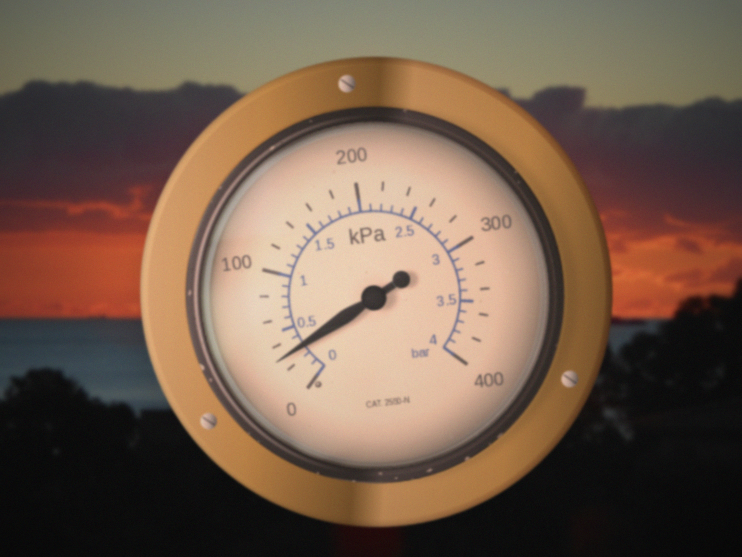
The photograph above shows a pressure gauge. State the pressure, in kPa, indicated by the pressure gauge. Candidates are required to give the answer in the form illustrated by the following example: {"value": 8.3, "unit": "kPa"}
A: {"value": 30, "unit": "kPa"}
